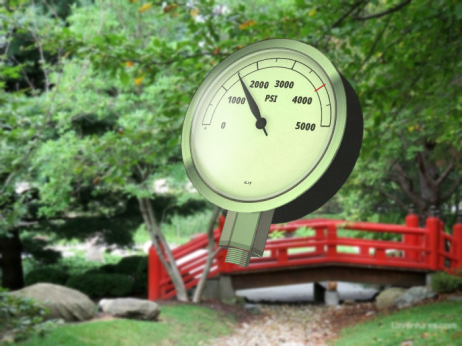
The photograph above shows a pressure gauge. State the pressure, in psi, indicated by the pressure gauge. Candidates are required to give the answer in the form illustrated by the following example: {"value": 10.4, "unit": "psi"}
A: {"value": 1500, "unit": "psi"}
